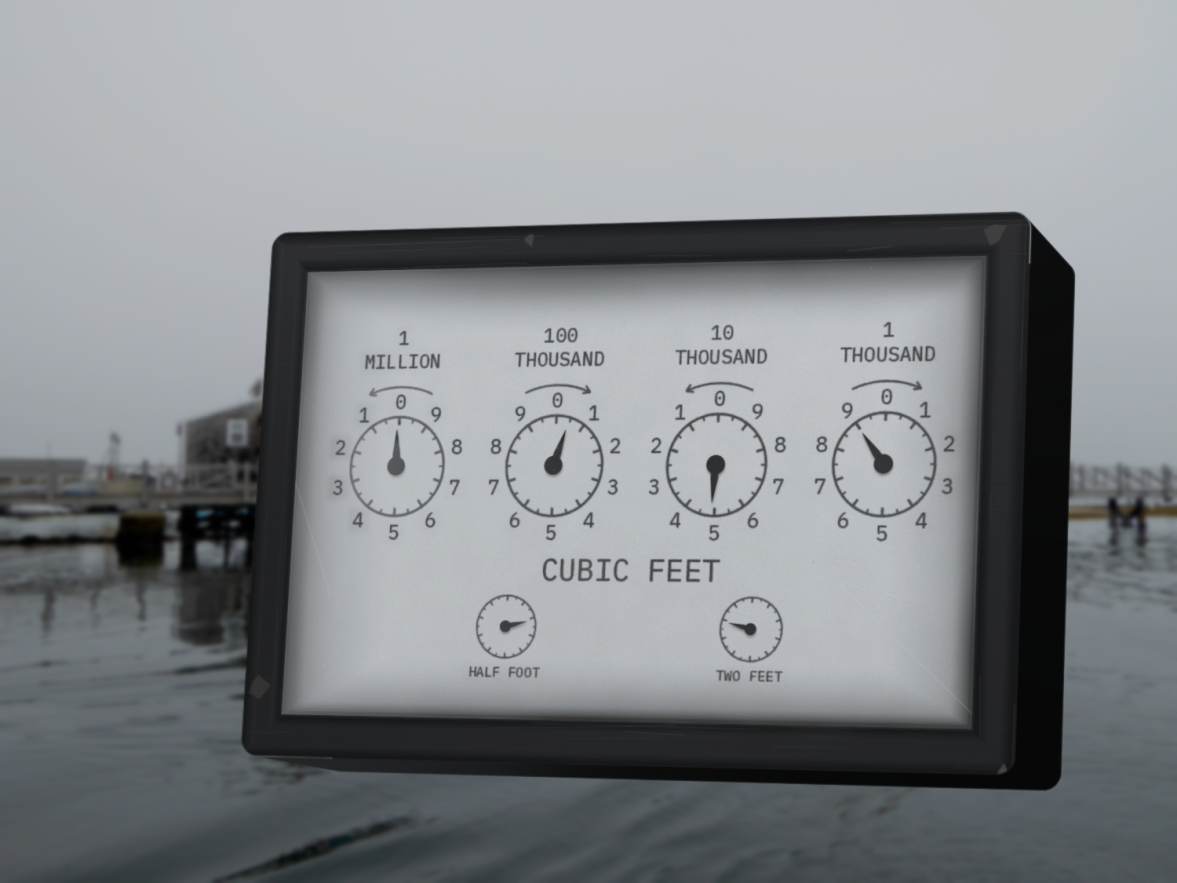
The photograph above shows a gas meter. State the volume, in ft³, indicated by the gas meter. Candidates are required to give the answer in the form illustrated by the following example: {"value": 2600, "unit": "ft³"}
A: {"value": 4900, "unit": "ft³"}
